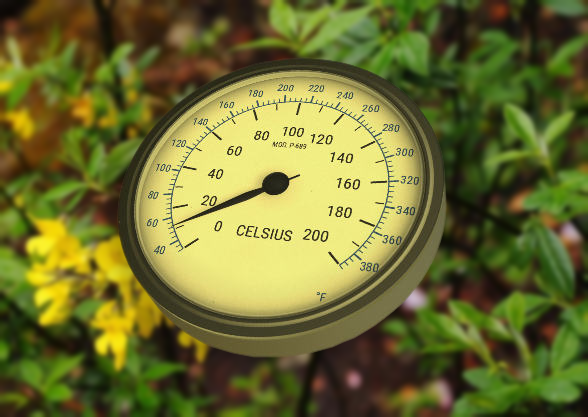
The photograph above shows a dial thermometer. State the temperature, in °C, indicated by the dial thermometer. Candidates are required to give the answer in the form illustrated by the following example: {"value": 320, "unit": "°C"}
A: {"value": 10, "unit": "°C"}
